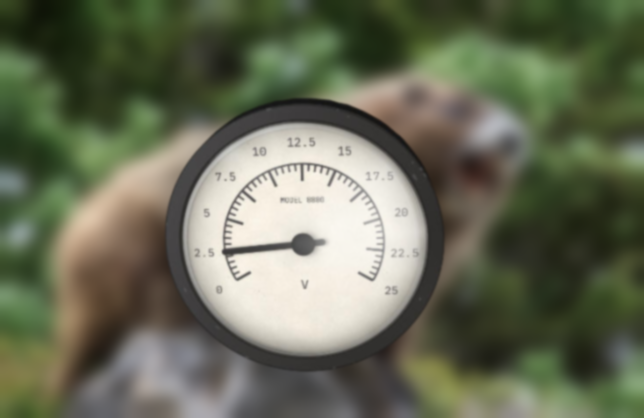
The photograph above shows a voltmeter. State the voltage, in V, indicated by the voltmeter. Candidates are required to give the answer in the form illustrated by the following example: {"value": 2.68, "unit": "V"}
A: {"value": 2.5, "unit": "V"}
